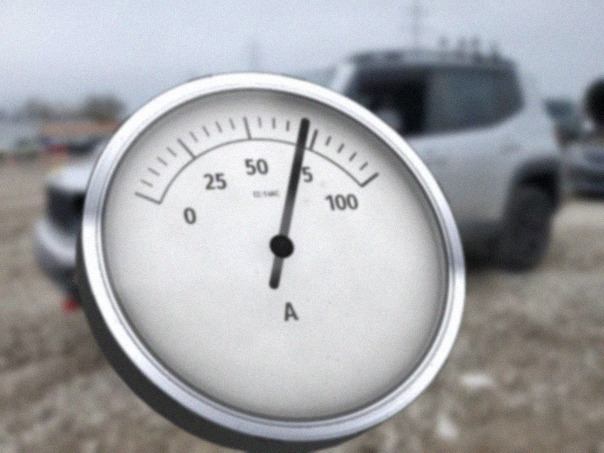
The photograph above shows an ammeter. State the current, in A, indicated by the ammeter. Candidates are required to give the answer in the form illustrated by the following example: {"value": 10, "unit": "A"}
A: {"value": 70, "unit": "A"}
